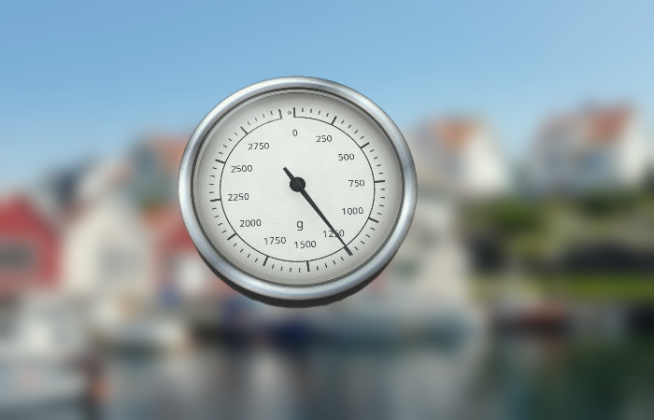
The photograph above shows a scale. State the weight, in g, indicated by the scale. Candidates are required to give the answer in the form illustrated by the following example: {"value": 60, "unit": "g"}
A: {"value": 1250, "unit": "g"}
